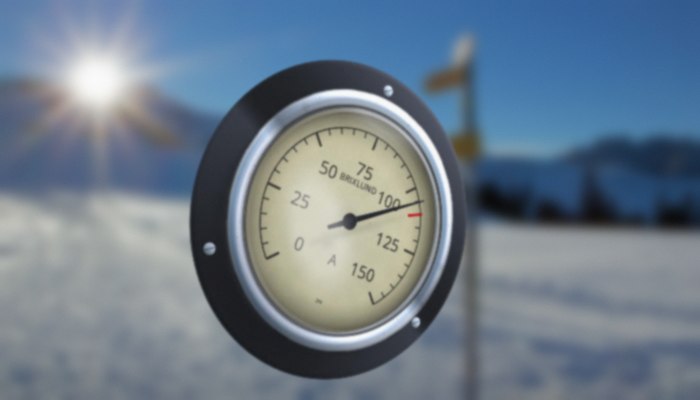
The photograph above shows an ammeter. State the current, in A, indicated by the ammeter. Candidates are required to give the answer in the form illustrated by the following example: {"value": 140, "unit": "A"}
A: {"value": 105, "unit": "A"}
